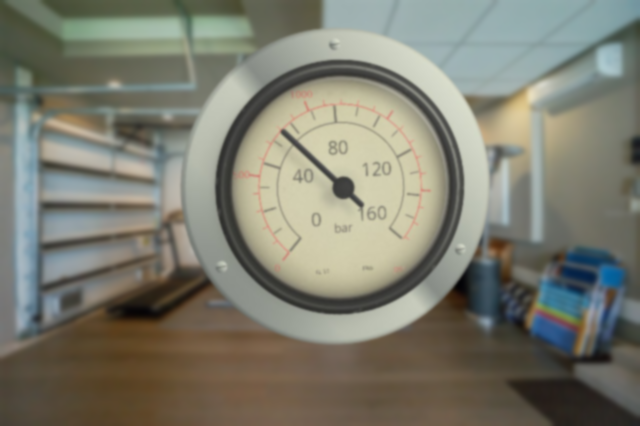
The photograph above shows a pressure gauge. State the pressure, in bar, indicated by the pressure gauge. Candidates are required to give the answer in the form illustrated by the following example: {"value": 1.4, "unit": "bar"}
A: {"value": 55, "unit": "bar"}
